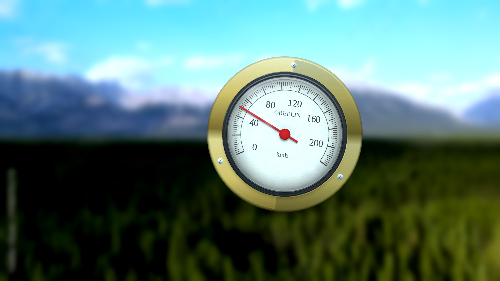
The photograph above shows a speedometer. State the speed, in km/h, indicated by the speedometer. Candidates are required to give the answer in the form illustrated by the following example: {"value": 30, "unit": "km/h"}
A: {"value": 50, "unit": "km/h"}
